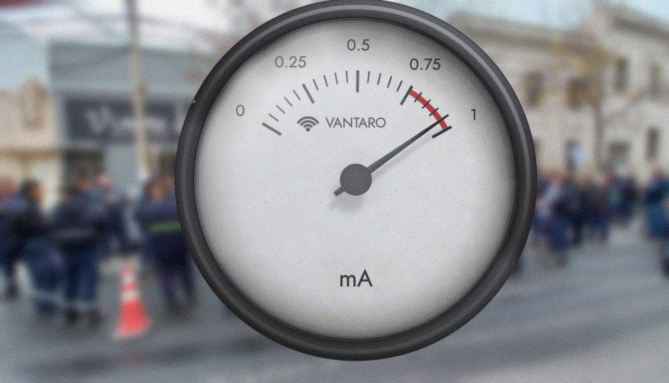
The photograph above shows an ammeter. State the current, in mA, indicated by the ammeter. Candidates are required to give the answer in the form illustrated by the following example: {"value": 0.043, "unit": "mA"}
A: {"value": 0.95, "unit": "mA"}
